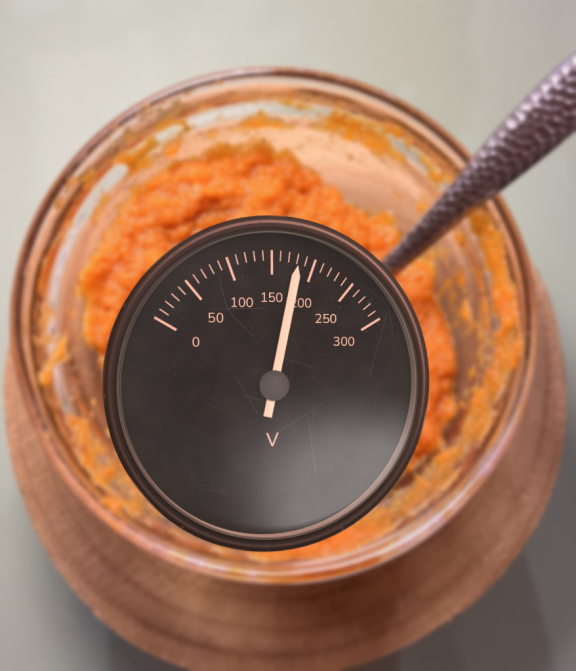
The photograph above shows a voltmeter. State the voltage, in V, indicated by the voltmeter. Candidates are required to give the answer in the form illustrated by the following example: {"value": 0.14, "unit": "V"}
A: {"value": 180, "unit": "V"}
